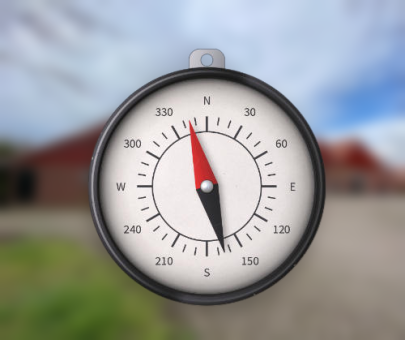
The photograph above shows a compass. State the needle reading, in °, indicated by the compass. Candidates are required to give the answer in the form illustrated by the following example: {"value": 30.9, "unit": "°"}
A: {"value": 345, "unit": "°"}
